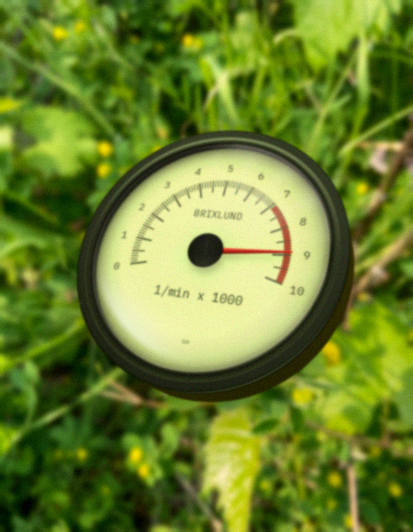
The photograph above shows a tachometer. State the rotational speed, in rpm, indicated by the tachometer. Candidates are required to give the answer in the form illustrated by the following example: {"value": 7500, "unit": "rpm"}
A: {"value": 9000, "unit": "rpm"}
